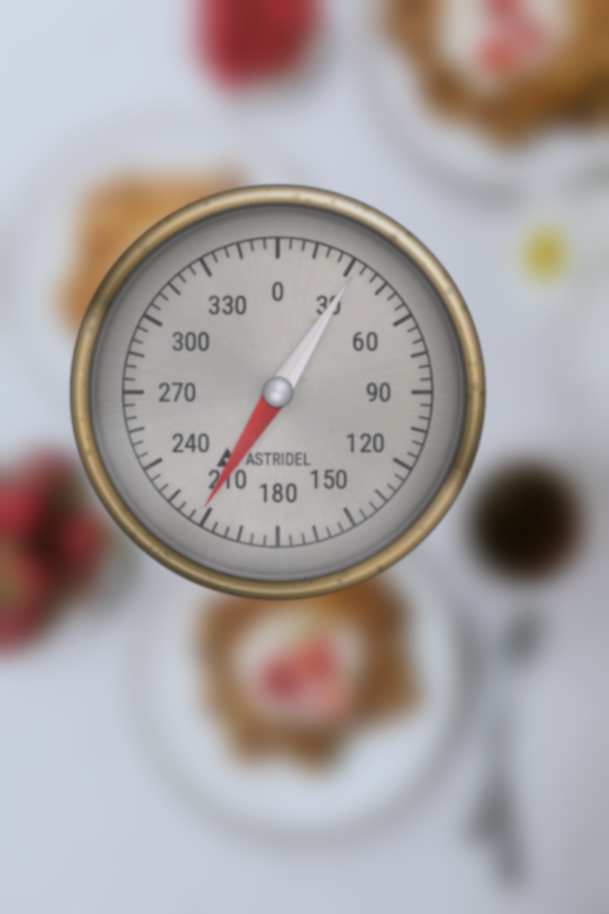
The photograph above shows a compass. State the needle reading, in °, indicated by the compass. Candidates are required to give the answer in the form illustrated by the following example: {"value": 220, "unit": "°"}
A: {"value": 212.5, "unit": "°"}
